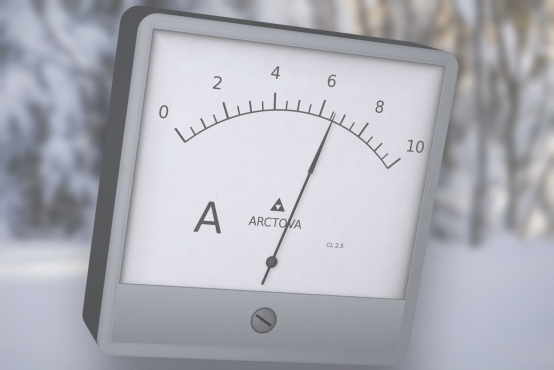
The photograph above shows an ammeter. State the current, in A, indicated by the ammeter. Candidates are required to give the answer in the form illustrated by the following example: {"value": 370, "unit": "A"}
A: {"value": 6.5, "unit": "A"}
